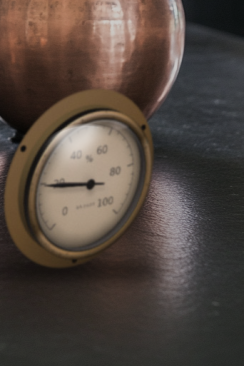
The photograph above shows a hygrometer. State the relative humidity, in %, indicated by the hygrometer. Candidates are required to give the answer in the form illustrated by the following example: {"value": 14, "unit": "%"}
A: {"value": 20, "unit": "%"}
